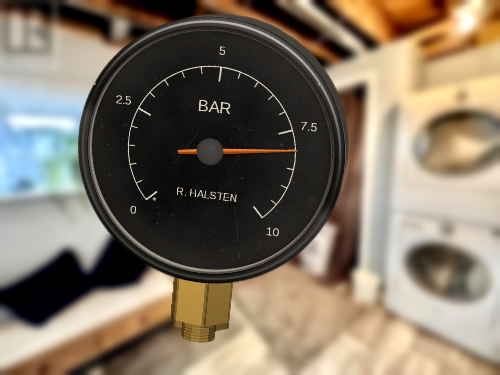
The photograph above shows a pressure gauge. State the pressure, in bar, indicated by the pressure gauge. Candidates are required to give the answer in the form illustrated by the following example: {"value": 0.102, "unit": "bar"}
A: {"value": 8, "unit": "bar"}
